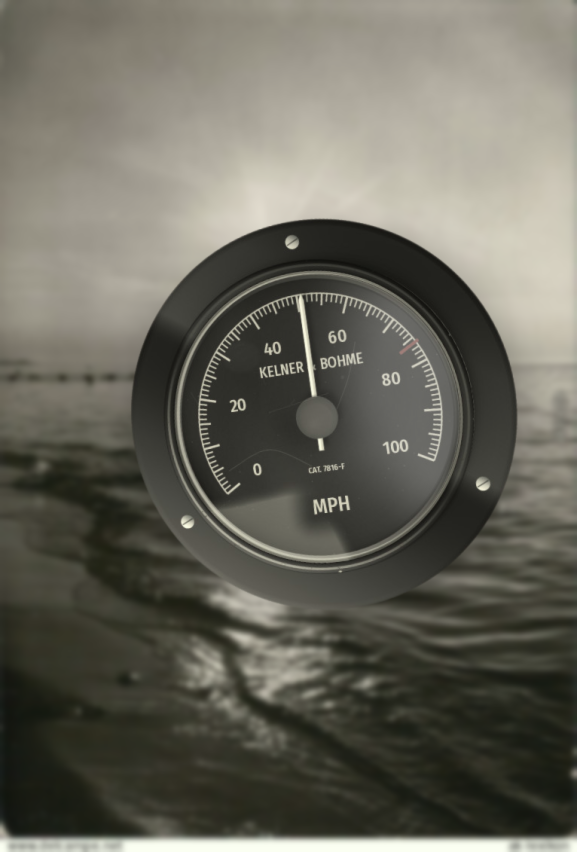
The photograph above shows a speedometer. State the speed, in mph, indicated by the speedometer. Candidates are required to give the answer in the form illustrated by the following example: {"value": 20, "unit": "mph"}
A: {"value": 51, "unit": "mph"}
